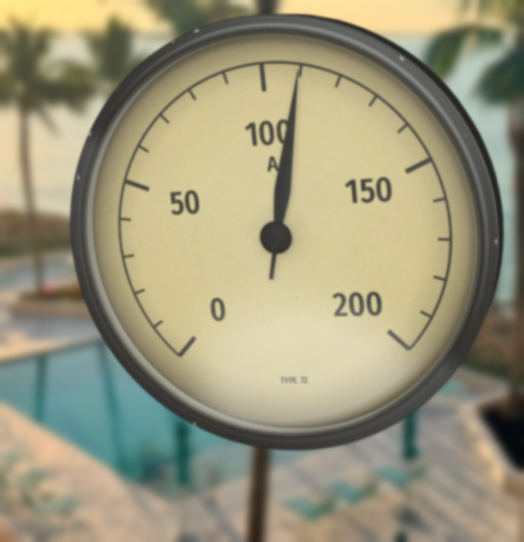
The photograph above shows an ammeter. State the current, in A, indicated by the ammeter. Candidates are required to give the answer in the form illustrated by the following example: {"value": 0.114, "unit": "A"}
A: {"value": 110, "unit": "A"}
